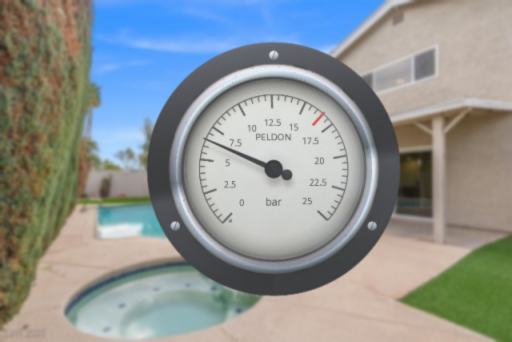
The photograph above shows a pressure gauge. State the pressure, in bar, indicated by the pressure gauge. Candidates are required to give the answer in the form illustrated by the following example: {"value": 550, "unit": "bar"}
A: {"value": 6.5, "unit": "bar"}
